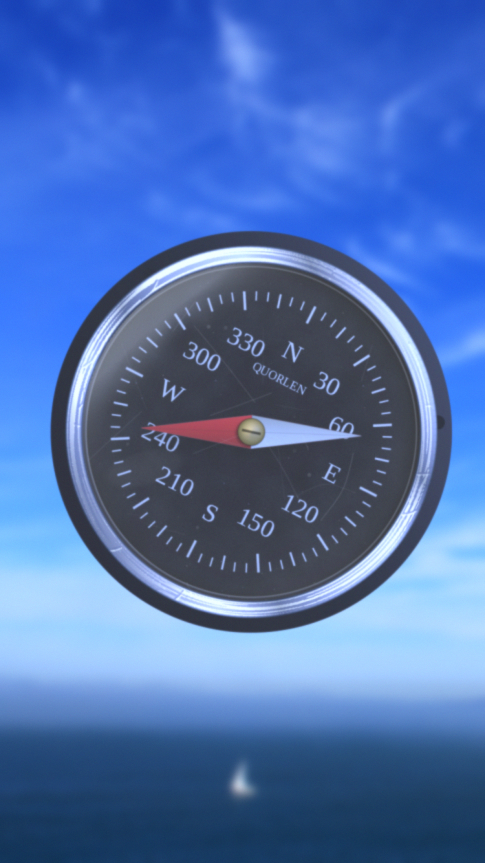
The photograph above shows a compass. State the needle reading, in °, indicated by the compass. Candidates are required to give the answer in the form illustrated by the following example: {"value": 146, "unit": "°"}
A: {"value": 245, "unit": "°"}
